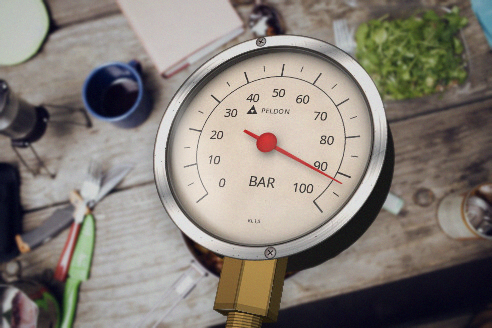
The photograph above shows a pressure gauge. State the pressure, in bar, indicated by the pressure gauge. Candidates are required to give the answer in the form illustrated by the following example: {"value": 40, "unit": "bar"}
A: {"value": 92.5, "unit": "bar"}
